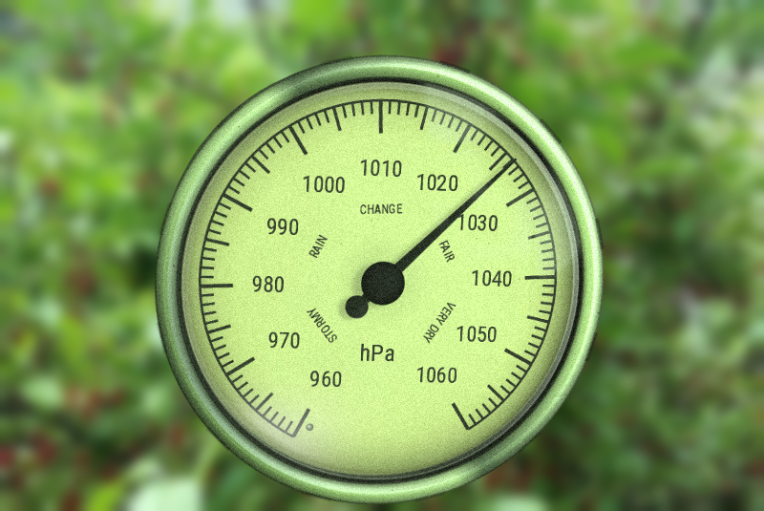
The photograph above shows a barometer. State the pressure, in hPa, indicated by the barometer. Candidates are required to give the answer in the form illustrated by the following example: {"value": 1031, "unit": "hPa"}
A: {"value": 1026, "unit": "hPa"}
